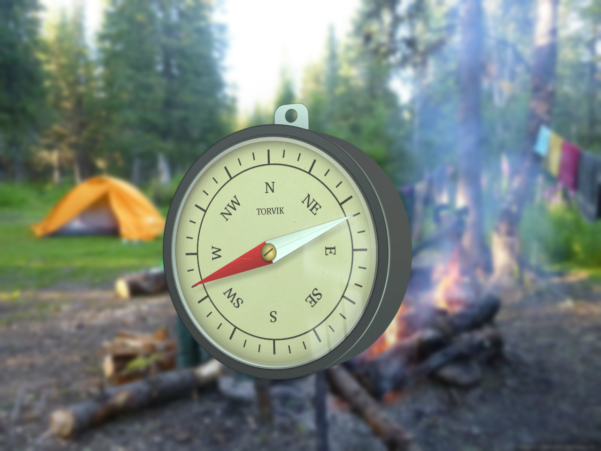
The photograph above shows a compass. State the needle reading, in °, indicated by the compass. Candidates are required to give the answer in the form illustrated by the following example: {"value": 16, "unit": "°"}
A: {"value": 250, "unit": "°"}
